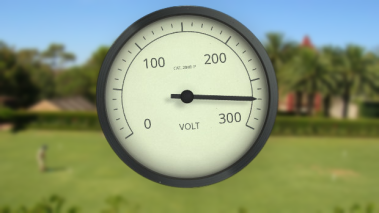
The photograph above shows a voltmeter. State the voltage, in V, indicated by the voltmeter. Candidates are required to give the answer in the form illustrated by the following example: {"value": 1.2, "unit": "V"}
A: {"value": 270, "unit": "V"}
